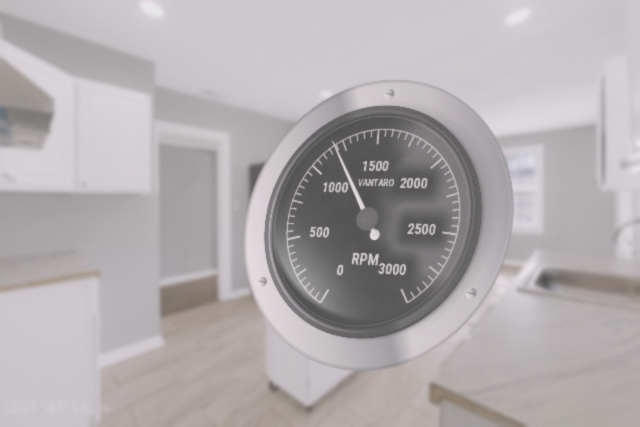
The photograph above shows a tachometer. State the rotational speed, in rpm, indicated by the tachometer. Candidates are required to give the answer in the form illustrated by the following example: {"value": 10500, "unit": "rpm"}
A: {"value": 1200, "unit": "rpm"}
